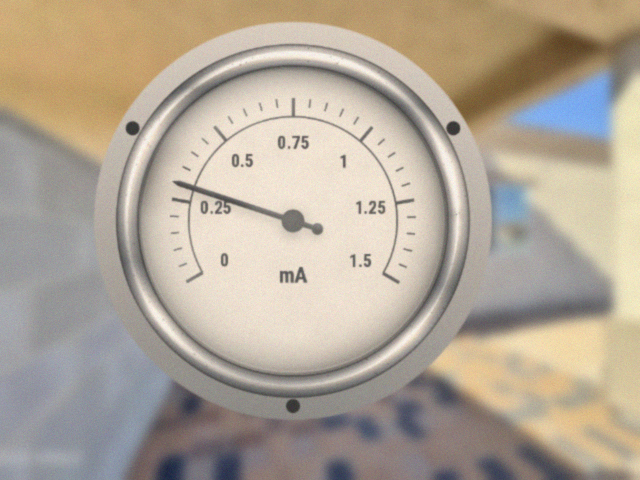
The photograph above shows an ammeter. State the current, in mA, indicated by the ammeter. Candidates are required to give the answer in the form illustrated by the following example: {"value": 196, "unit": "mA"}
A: {"value": 0.3, "unit": "mA"}
